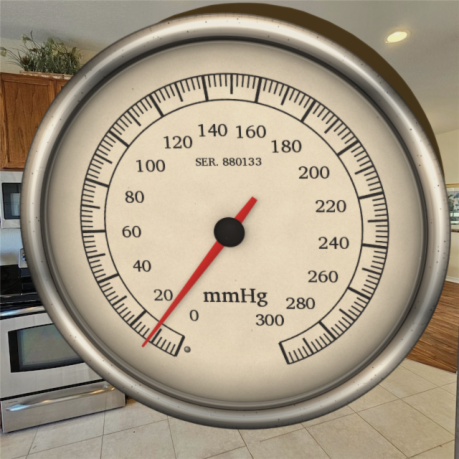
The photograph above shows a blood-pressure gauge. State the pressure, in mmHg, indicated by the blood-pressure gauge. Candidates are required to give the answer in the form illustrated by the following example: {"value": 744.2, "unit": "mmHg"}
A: {"value": 12, "unit": "mmHg"}
